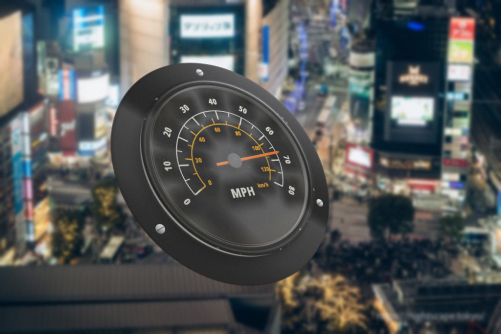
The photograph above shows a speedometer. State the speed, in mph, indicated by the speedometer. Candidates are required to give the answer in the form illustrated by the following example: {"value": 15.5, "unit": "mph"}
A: {"value": 67.5, "unit": "mph"}
